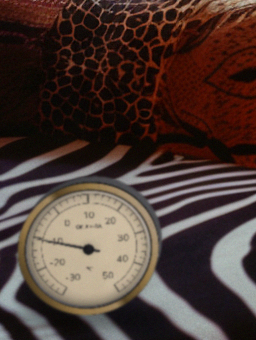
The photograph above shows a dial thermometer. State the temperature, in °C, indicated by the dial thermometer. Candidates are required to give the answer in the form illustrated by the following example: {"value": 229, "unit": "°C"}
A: {"value": -10, "unit": "°C"}
